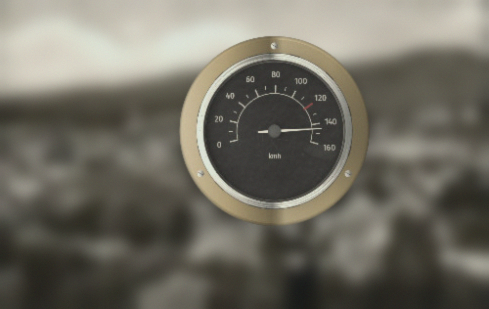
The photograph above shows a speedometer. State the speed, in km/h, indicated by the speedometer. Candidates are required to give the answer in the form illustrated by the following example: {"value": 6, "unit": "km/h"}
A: {"value": 145, "unit": "km/h"}
